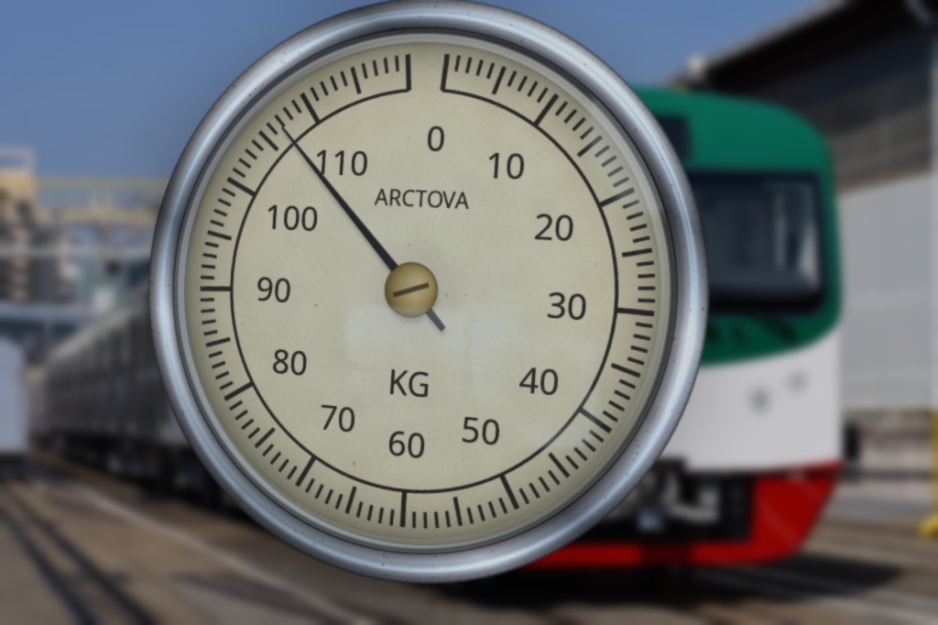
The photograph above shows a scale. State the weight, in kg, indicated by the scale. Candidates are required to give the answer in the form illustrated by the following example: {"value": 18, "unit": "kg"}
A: {"value": 107, "unit": "kg"}
